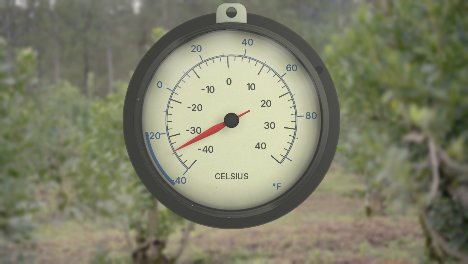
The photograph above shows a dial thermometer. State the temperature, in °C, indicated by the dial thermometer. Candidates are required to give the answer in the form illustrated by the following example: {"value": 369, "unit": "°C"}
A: {"value": -34, "unit": "°C"}
